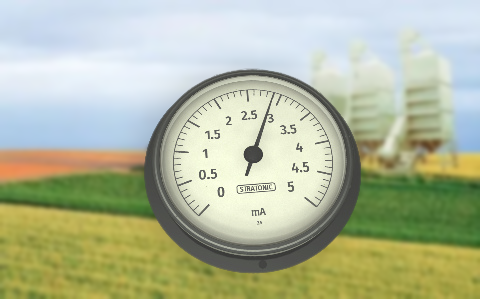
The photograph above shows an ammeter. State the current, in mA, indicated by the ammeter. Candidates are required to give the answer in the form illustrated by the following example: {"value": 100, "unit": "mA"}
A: {"value": 2.9, "unit": "mA"}
